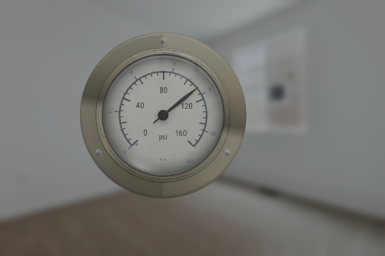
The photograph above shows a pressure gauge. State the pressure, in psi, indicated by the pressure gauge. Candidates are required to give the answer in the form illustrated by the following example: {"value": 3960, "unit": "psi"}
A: {"value": 110, "unit": "psi"}
